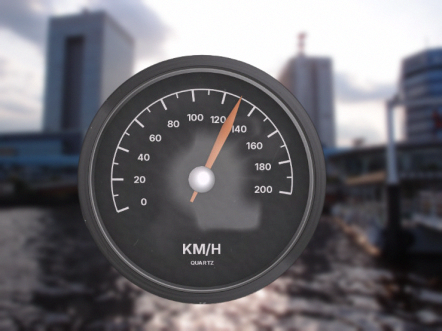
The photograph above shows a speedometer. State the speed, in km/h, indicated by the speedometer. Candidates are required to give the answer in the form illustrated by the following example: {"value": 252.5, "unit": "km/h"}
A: {"value": 130, "unit": "km/h"}
